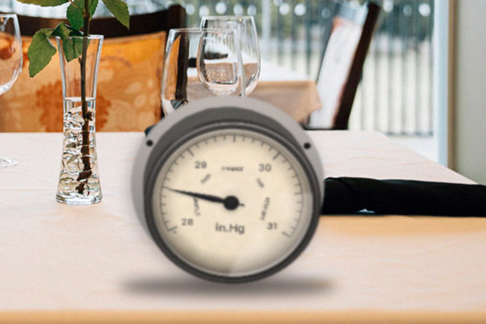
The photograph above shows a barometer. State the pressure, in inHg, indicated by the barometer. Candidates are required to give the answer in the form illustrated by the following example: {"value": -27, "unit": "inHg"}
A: {"value": 28.5, "unit": "inHg"}
